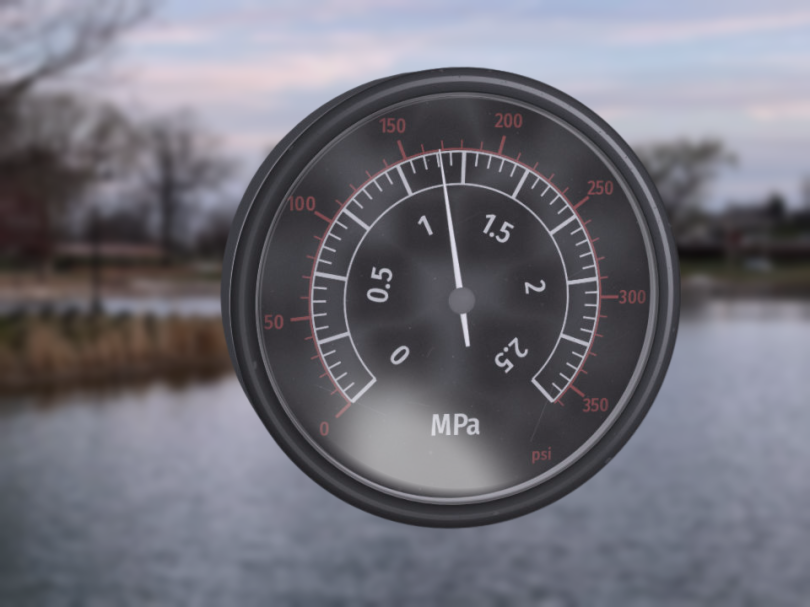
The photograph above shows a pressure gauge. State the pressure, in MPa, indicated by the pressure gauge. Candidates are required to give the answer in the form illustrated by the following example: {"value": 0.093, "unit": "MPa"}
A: {"value": 1.15, "unit": "MPa"}
